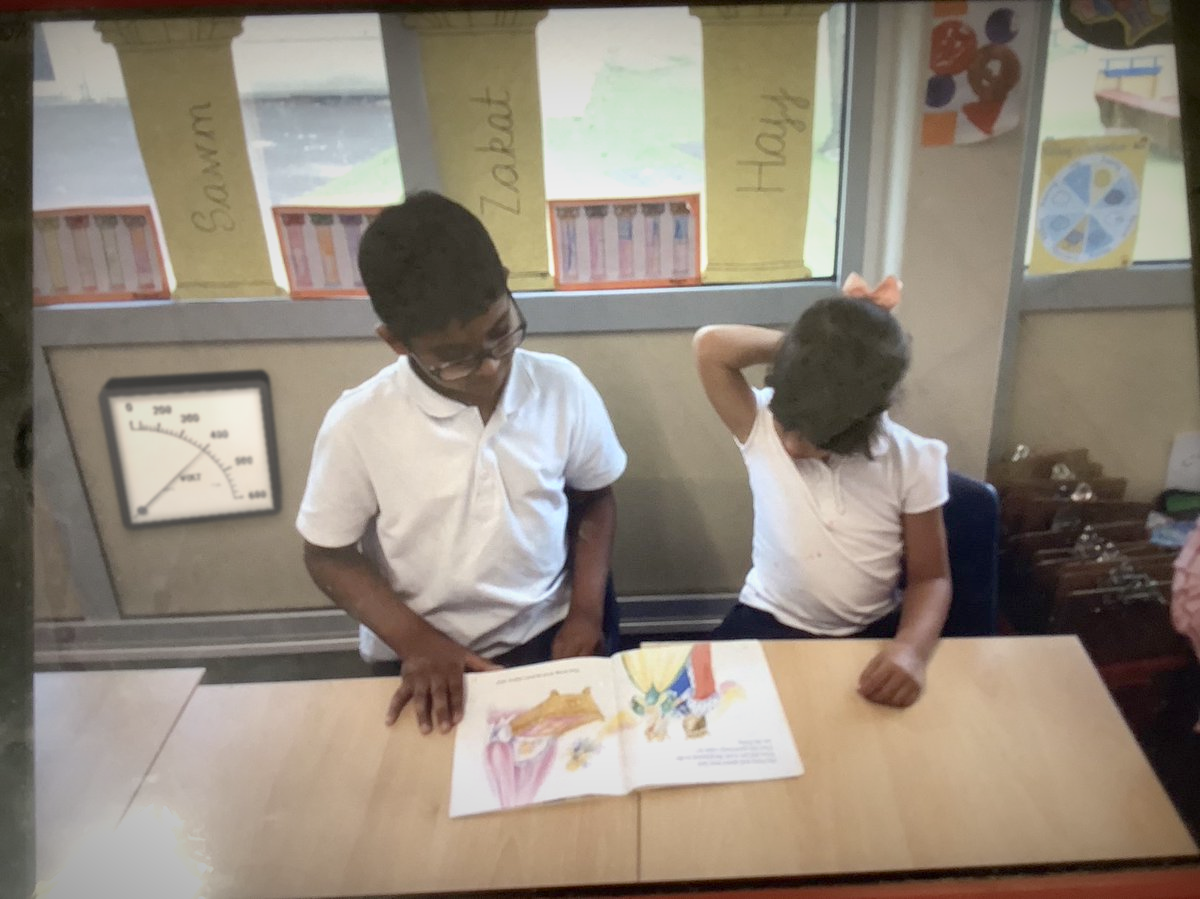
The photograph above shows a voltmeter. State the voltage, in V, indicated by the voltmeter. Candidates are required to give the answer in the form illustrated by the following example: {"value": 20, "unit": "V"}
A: {"value": 400, "unit": "V"}
